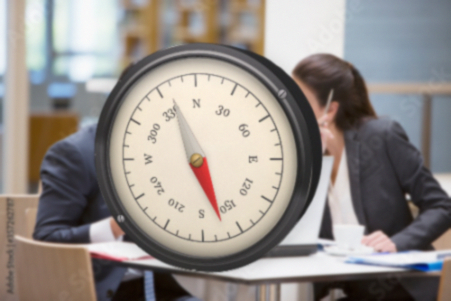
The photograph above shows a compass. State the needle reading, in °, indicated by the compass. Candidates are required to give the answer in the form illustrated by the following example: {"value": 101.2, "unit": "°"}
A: {"value": 160, "unit": "°"}
